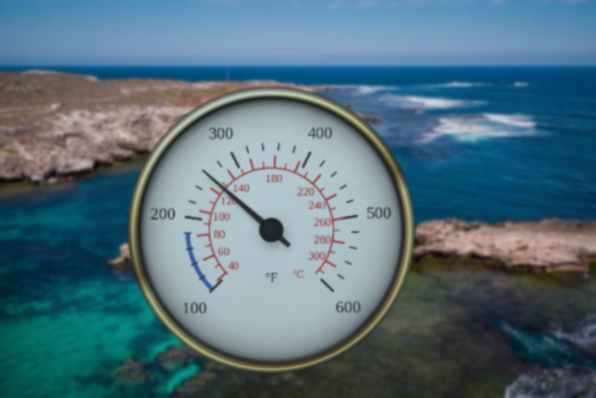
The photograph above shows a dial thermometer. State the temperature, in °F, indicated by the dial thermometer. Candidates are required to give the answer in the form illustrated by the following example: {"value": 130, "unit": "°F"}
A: {"value": 260, "unit": "°F"}
